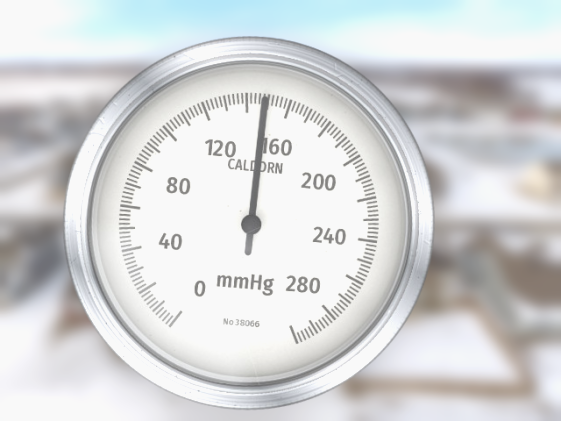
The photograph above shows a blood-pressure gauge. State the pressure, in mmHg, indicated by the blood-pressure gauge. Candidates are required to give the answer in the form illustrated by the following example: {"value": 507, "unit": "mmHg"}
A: {"value": 148, "unit": "mmHg"}
